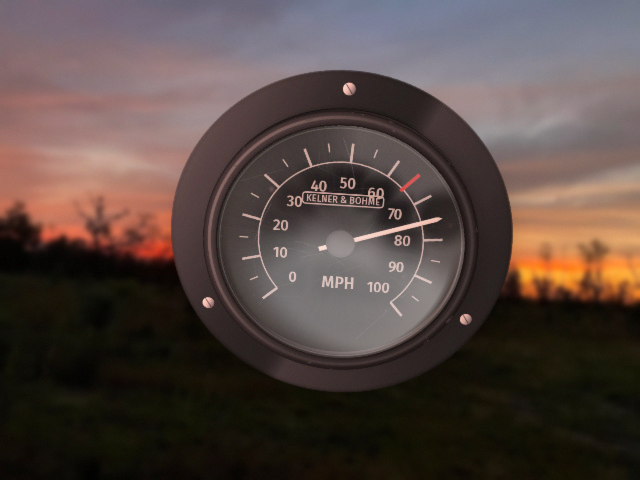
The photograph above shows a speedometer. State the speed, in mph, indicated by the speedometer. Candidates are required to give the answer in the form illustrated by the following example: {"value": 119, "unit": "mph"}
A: {"value": 75, "unit": "mph"}
